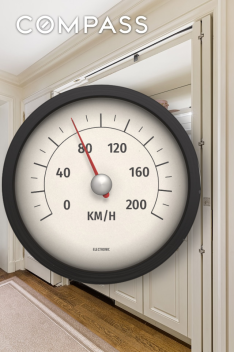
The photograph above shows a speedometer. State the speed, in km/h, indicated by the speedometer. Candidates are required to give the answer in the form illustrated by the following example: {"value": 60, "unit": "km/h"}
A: {"value": 80, "unit": "km/h"}
